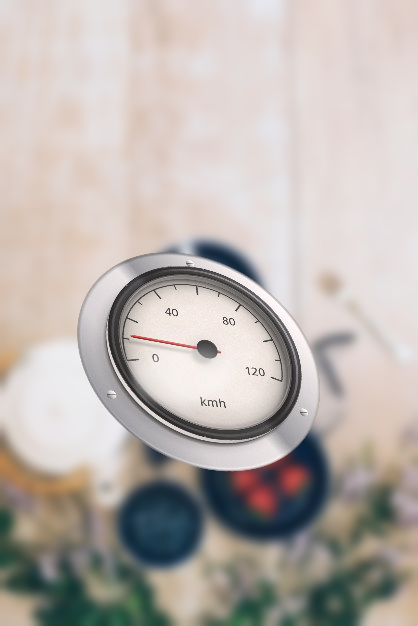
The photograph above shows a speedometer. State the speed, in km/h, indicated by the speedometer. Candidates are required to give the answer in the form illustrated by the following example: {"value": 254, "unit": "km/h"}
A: {"value": 10, "unit": "km/h"}
